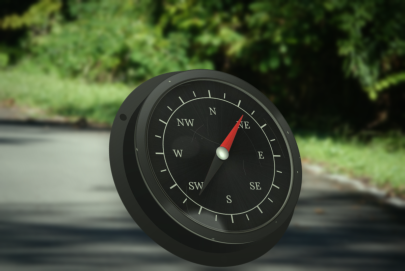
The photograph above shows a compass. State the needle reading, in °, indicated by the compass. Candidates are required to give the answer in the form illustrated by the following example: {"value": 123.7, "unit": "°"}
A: {"value": 37.5, "unit": "°"}
